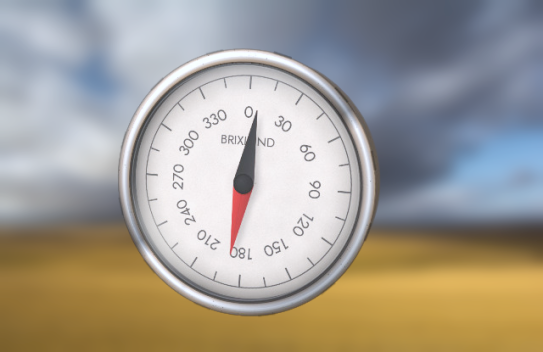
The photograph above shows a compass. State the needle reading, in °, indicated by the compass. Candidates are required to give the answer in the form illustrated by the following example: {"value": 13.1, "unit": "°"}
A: {"value": 187.5, "unit": "°"}
